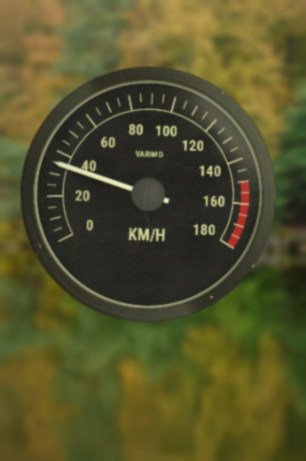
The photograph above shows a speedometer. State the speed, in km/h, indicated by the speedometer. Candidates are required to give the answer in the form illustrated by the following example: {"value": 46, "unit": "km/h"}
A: {"value": 35, "unit": "km/h"}
